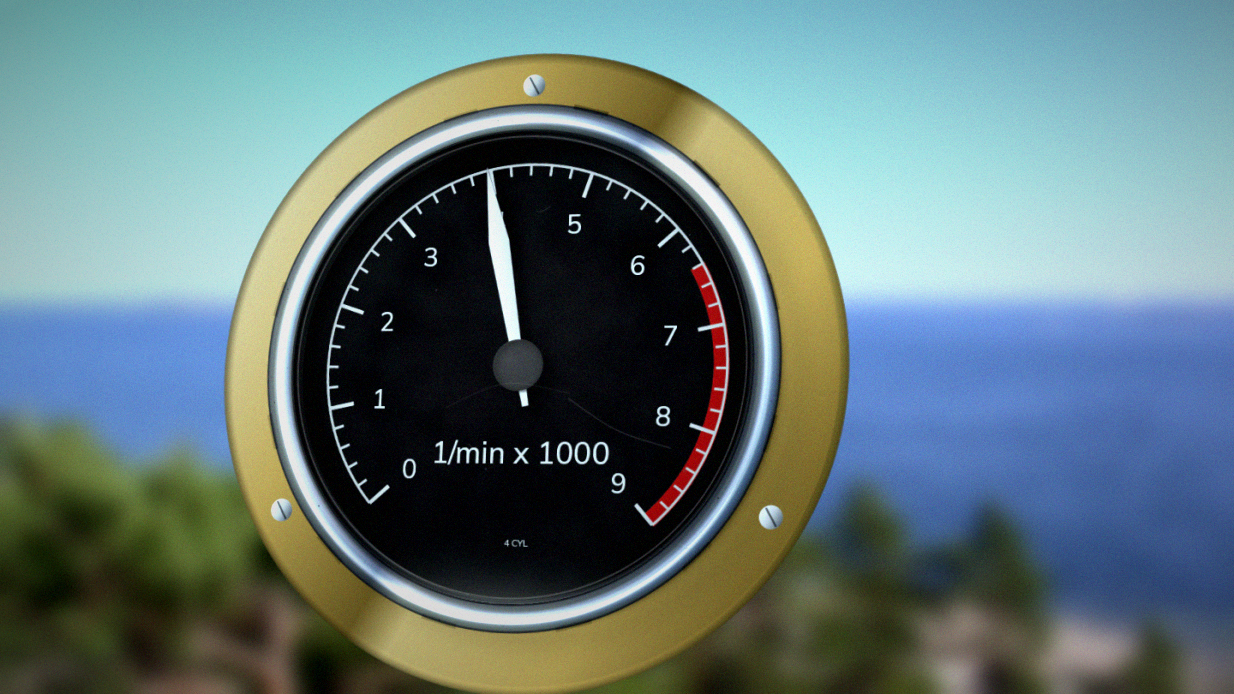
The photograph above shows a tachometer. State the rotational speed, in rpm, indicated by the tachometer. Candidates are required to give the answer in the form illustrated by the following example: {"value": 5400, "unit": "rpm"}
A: {"value": 4000, "unit": "rpm"}
